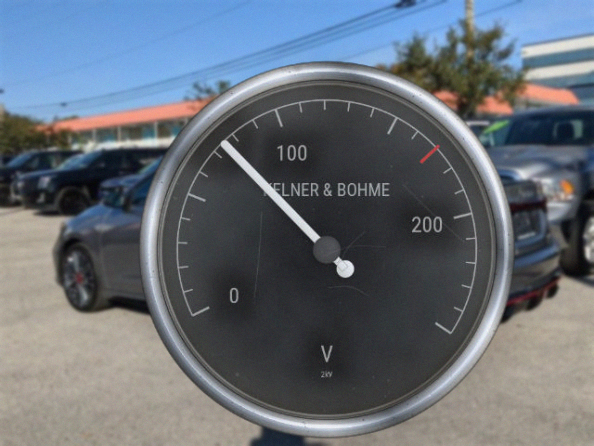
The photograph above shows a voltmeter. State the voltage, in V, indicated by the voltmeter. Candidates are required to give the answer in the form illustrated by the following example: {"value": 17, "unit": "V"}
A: {"value": 75, "unit": "V"}
